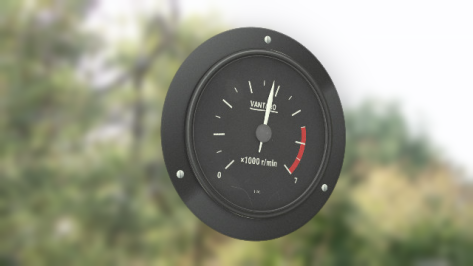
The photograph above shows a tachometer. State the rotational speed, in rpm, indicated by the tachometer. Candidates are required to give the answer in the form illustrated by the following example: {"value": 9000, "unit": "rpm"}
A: {"value": 3750, "unit": "rpm"}
